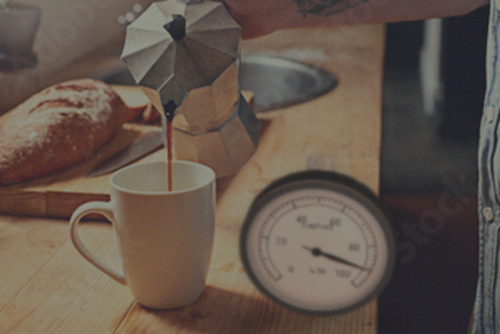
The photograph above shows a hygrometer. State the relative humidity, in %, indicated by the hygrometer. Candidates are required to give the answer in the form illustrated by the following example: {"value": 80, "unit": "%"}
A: {"value": 90, "unit": "%"}
